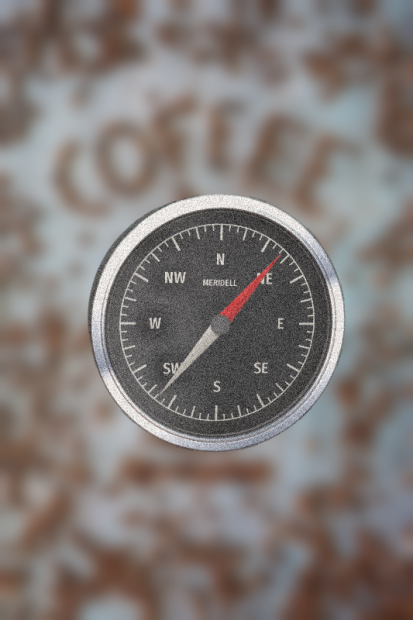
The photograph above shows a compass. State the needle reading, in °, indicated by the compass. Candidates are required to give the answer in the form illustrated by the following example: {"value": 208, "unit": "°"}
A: {"value": 40, "unit": "°"}
